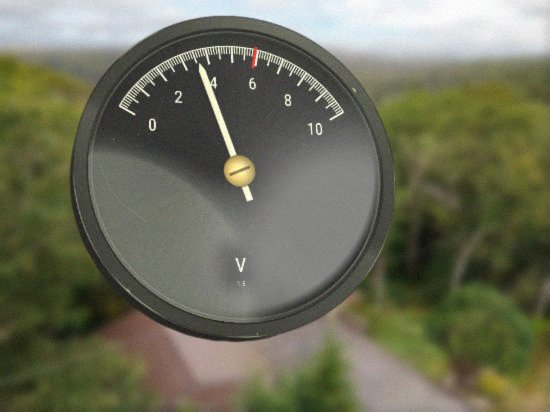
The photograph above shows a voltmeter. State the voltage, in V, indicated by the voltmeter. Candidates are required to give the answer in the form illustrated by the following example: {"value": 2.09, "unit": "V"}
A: {"value": 3.5, "unit": "V"}
